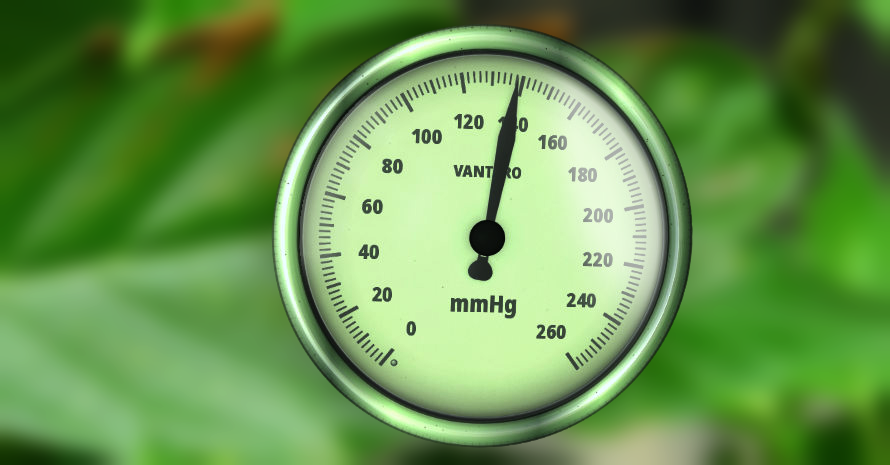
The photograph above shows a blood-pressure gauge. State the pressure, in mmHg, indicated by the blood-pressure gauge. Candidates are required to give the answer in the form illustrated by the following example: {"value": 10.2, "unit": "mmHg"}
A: {"value": 138, "unit": "mmHg"}
